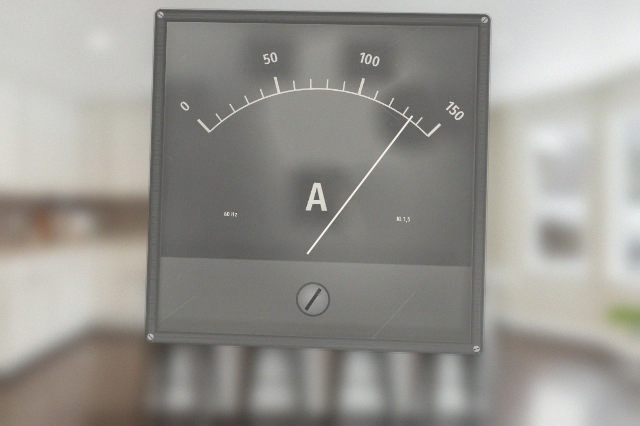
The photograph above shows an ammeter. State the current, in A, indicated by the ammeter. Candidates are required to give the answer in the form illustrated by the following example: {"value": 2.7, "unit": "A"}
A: {"value": 135, "unit": "A"}
